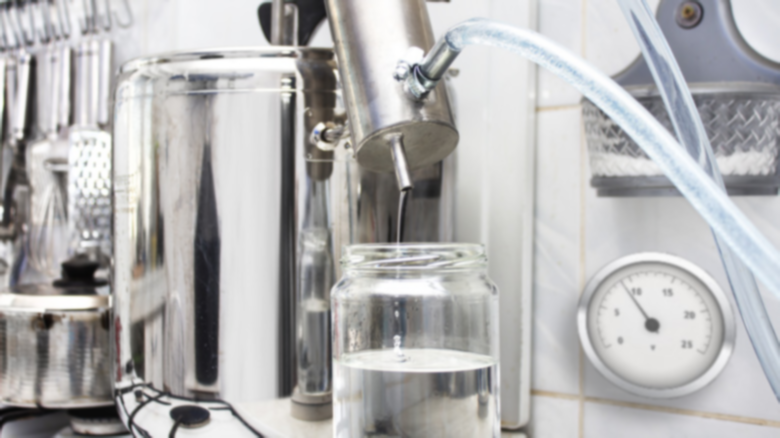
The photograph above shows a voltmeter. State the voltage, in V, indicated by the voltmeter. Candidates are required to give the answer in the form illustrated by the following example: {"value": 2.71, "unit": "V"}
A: {"value": 9, "unit": "V"}
